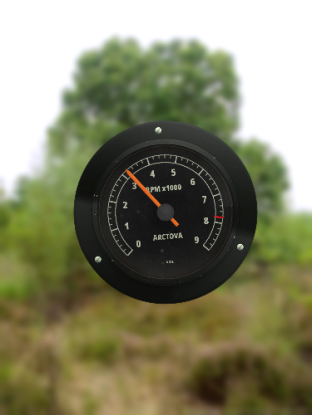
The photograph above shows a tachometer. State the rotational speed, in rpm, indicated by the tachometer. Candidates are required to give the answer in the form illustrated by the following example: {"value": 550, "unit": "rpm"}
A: {"value": 3200, "unit": "rpm"}
